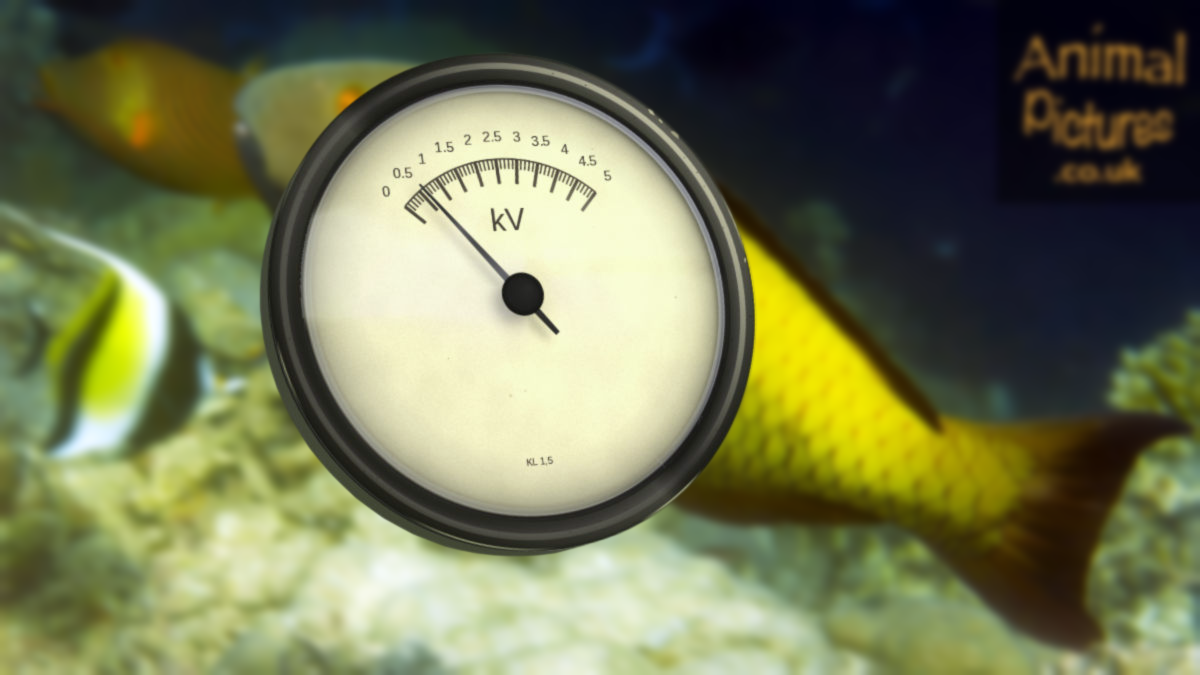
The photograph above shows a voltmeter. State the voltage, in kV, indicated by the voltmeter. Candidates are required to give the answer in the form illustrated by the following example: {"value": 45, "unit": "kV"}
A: {"value": 0.5, "unit": "kV"}
